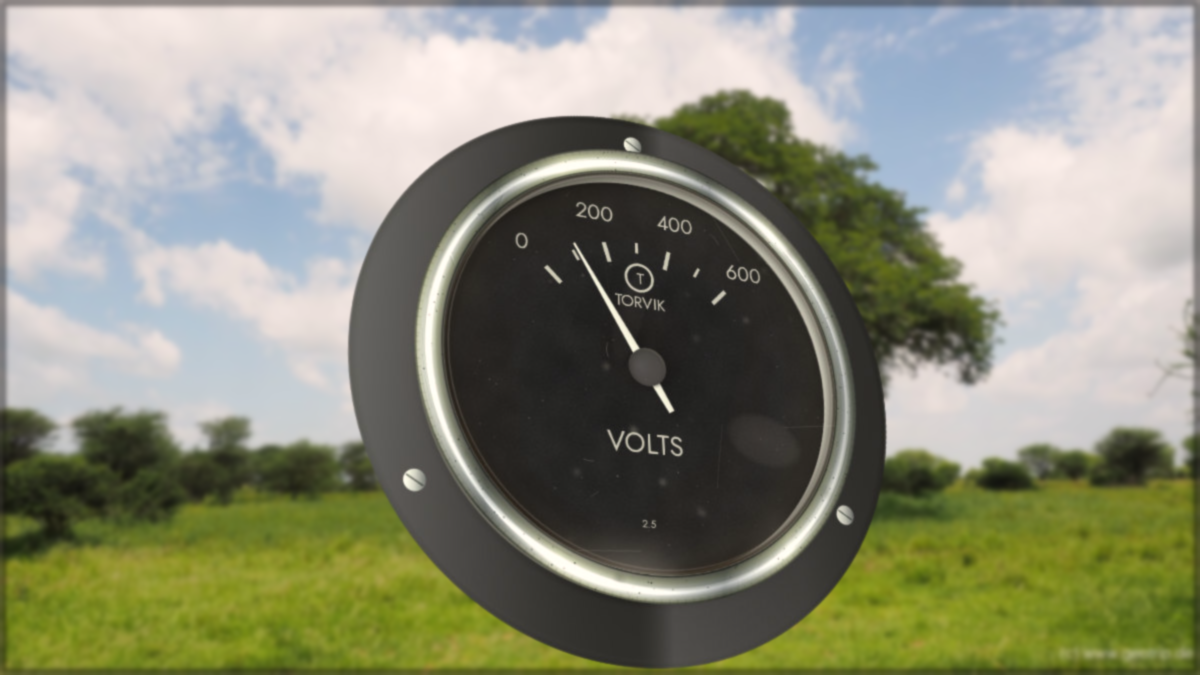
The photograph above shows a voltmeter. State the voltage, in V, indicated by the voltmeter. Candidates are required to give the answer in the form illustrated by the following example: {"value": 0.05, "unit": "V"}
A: {"value": 100, "unit": "V"}
